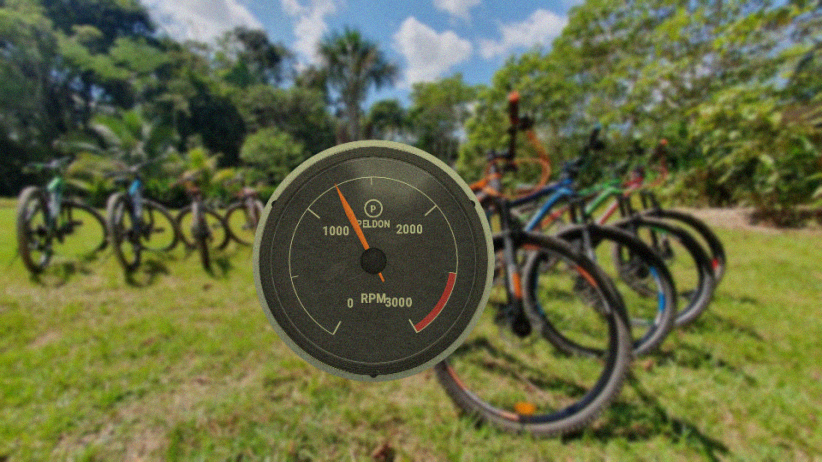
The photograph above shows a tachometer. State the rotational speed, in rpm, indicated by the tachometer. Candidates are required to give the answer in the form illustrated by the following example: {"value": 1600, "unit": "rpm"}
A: {"value": 1250, "unit": "rpm"}
